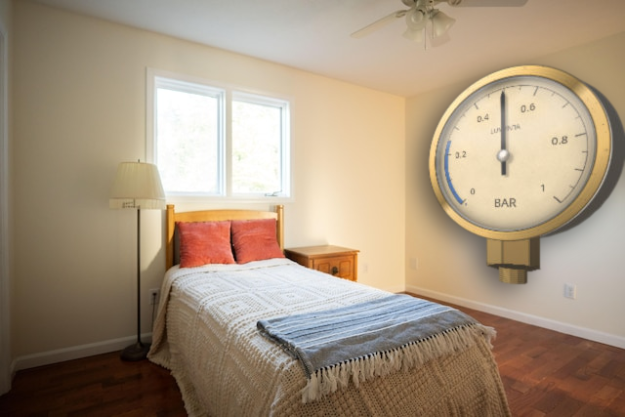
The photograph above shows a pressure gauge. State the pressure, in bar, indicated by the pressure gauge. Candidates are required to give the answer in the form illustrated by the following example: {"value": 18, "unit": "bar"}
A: {"value": 0.5, "unit": "bar"}
